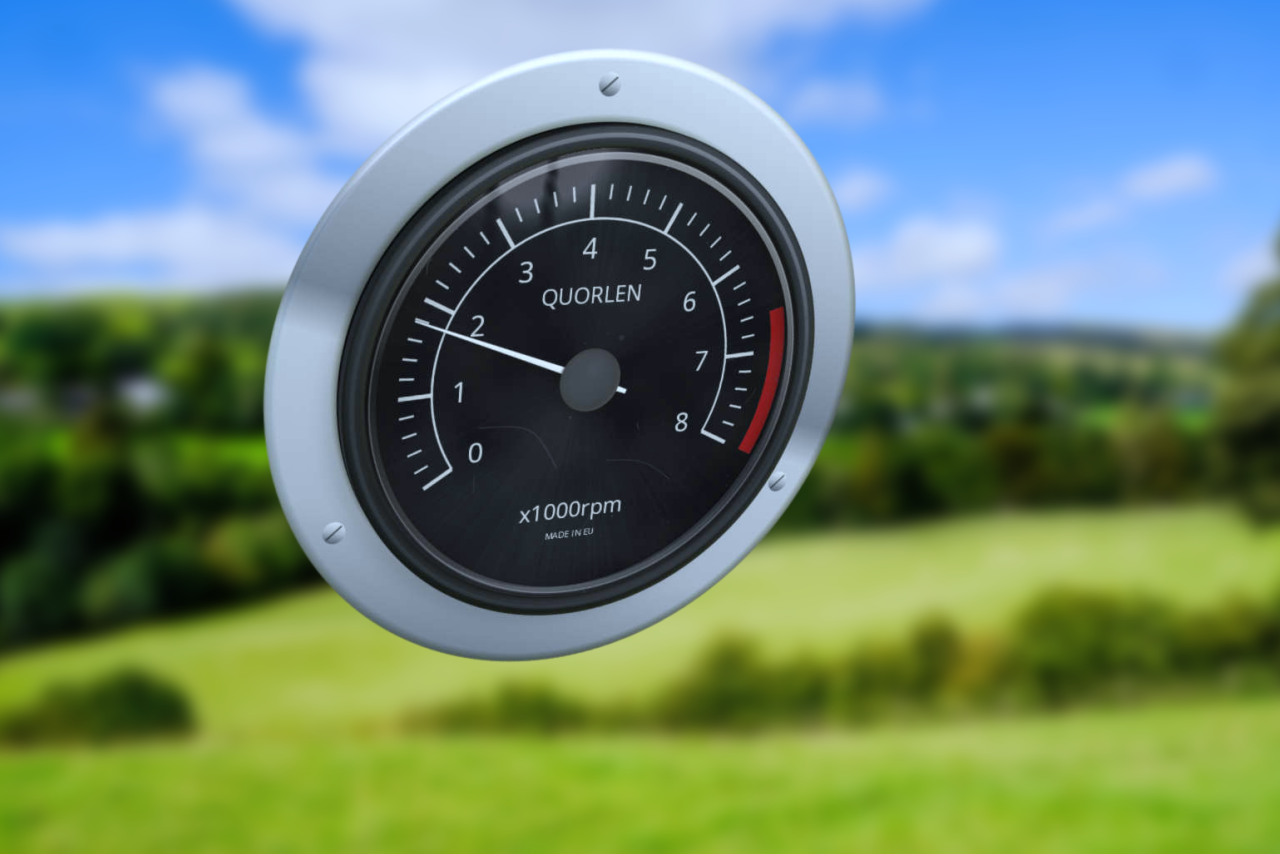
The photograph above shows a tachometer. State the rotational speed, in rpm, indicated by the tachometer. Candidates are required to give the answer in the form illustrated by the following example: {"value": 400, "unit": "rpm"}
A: {"value": 1800, "unit": "rpm"}
